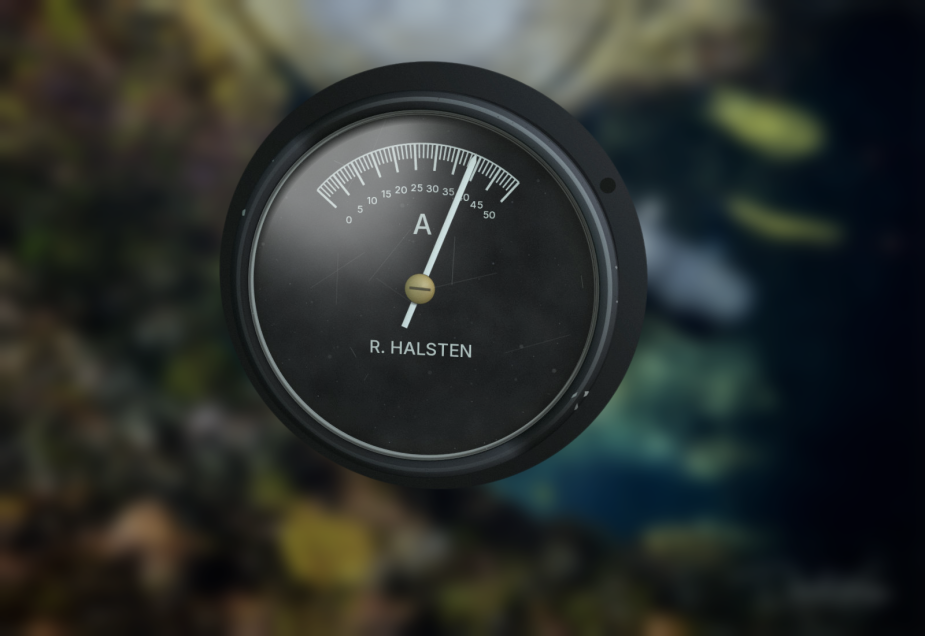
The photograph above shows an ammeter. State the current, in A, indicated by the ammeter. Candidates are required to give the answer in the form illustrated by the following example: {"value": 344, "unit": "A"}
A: {"value": 39, "unit": "A"}
